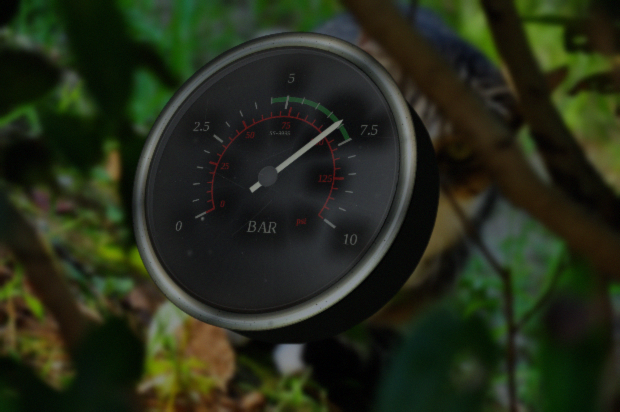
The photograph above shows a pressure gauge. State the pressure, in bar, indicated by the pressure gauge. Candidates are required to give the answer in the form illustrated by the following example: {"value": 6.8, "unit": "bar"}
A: {"value": 7, "unit": "bar"}
